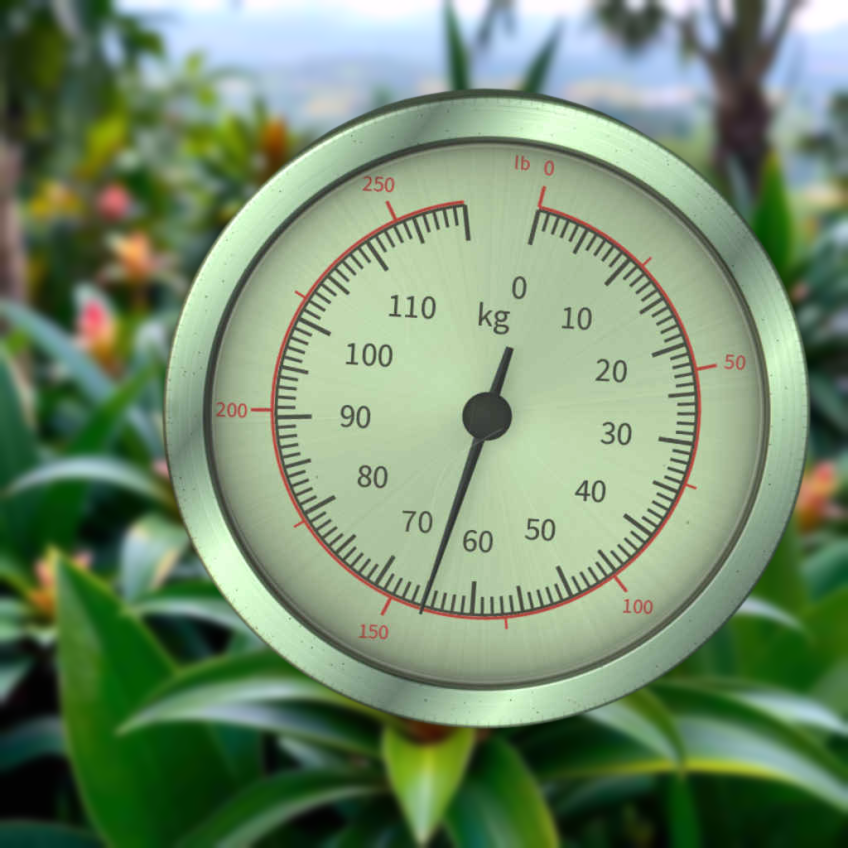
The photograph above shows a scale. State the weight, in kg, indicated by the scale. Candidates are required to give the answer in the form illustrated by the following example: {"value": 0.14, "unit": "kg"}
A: {"value": 65, "unit": "kg"}
